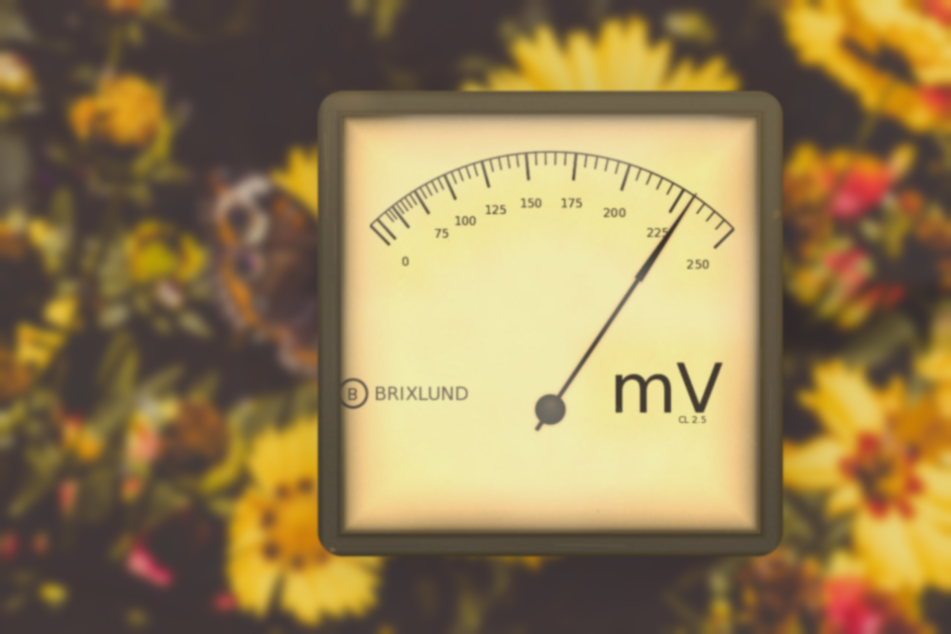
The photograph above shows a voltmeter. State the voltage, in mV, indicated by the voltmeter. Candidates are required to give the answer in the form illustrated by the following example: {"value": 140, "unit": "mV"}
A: {"value": 230, "unit": "mV"}
